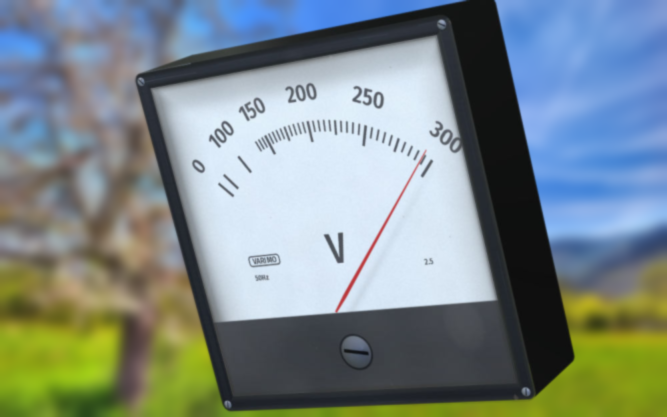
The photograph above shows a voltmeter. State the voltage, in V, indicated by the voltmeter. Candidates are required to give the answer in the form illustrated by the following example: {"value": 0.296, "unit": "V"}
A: {"value": 295, "unit": "V"}
